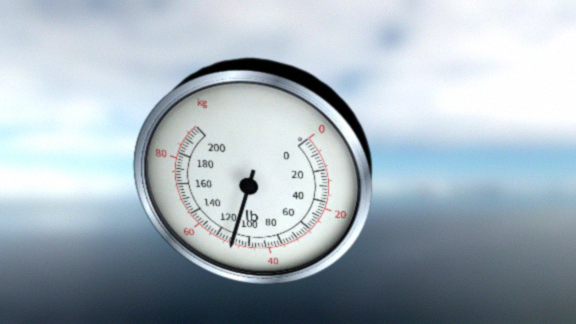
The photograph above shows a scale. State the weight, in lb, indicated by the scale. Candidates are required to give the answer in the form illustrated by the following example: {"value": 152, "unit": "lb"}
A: {"value": 110, "unit": "lb"}
